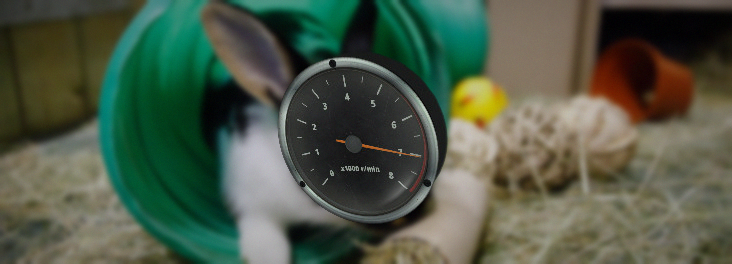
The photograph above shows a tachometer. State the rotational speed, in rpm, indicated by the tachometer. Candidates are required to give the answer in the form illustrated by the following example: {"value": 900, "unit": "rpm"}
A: {"value": 7000, "unit": "rpm"}
